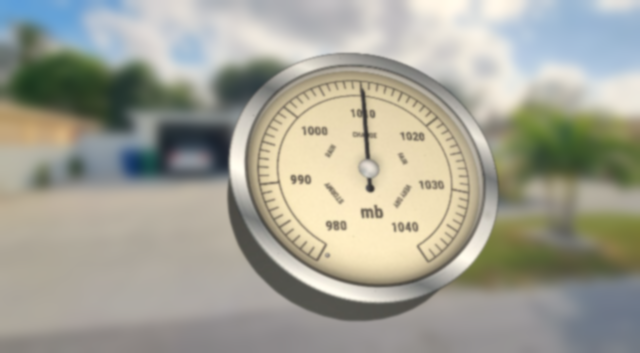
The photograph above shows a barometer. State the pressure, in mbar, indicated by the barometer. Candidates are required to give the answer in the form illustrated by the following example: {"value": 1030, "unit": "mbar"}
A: {"value": 1010, "unit": "mbar"}
